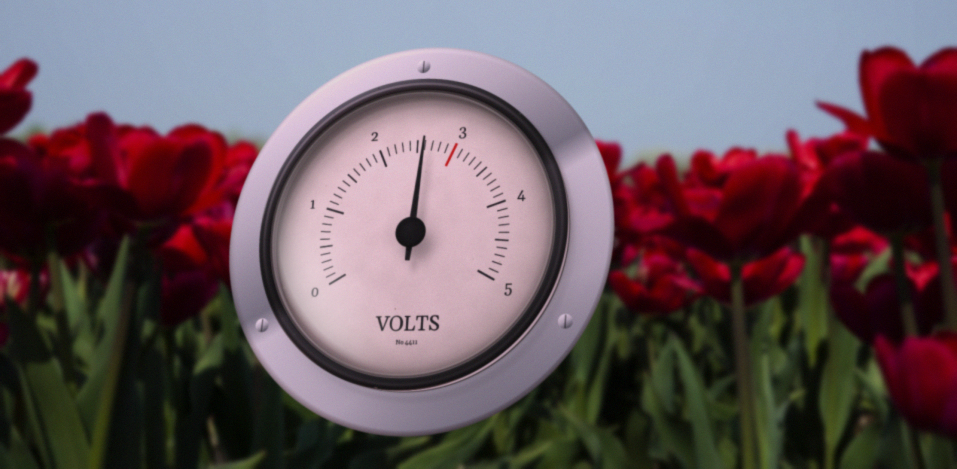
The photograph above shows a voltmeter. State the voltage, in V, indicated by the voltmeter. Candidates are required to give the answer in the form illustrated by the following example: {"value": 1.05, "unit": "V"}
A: {"value": 2.6, "unit": "V"}
